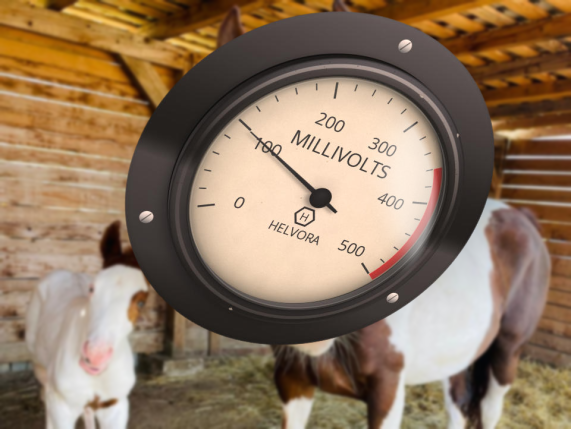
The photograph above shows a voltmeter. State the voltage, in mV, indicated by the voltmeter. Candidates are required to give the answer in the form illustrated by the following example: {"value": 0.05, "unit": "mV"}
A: {"value": 100, "unit": "mV"}
